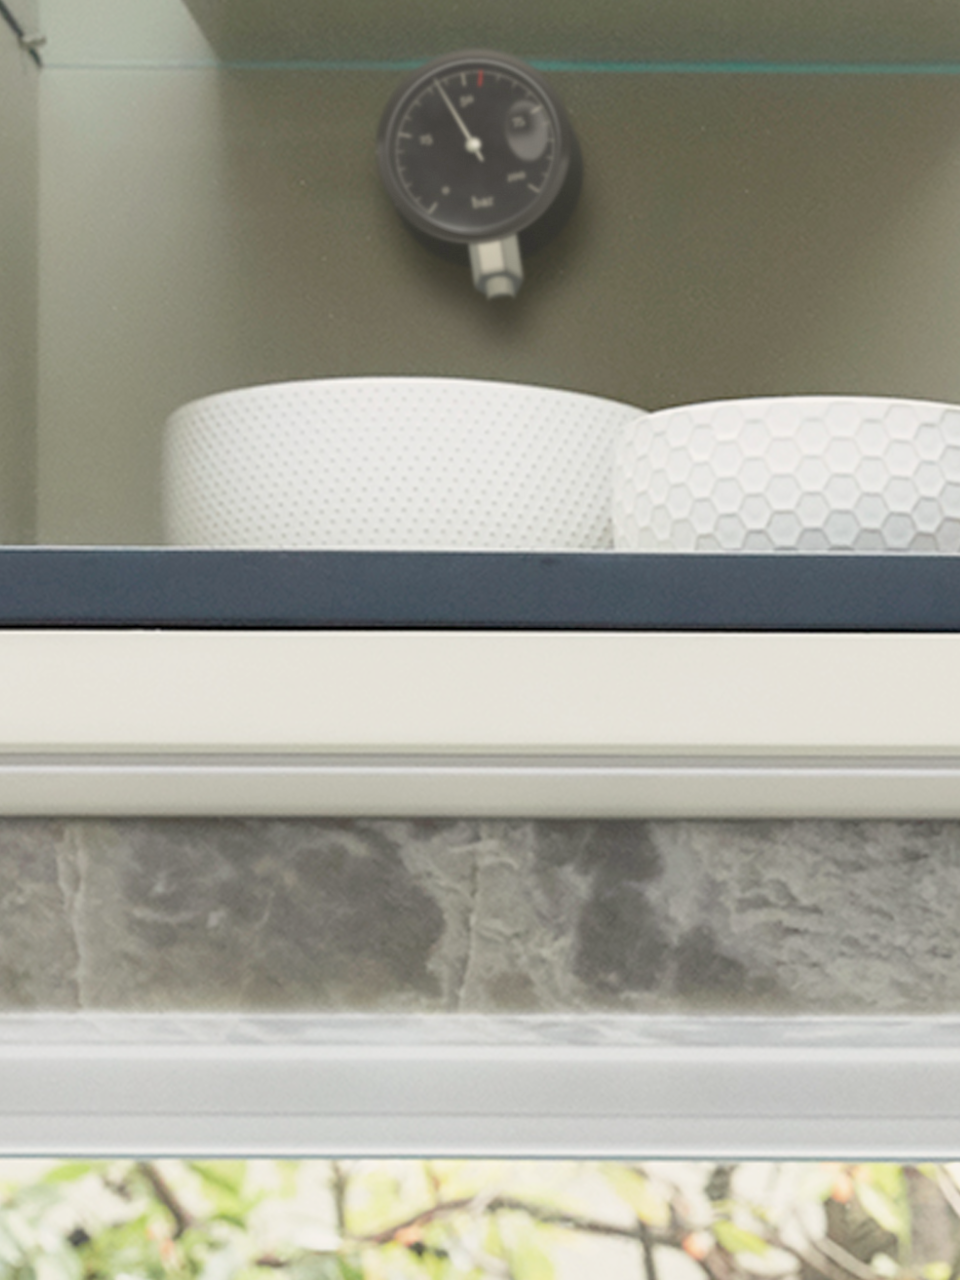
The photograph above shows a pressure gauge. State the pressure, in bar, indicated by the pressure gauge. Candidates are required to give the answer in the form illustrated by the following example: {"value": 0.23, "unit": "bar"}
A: {"value": 42.5, "unit": "bar"}
